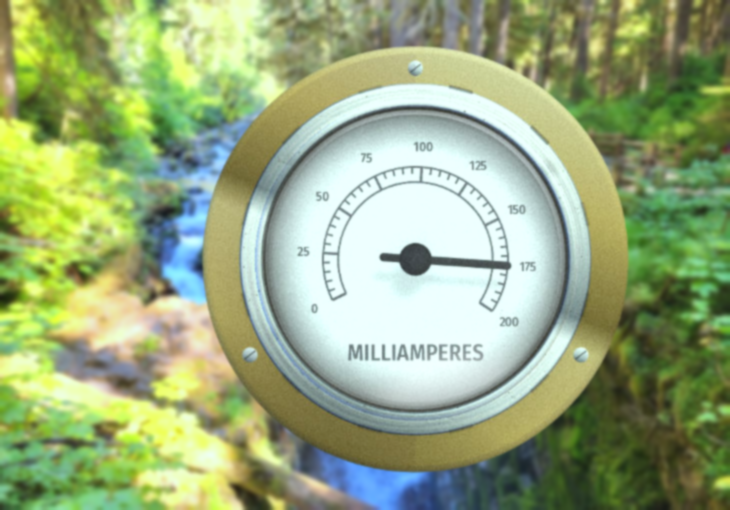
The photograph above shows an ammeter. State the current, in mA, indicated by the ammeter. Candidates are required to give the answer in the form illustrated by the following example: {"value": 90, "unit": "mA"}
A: {"value": 175, "unit": "mA"}
